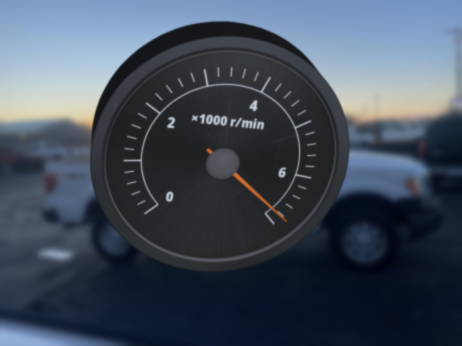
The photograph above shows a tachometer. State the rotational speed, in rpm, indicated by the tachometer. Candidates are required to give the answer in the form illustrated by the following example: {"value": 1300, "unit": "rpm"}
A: {"value": 6800, "unit": "rpm"}
